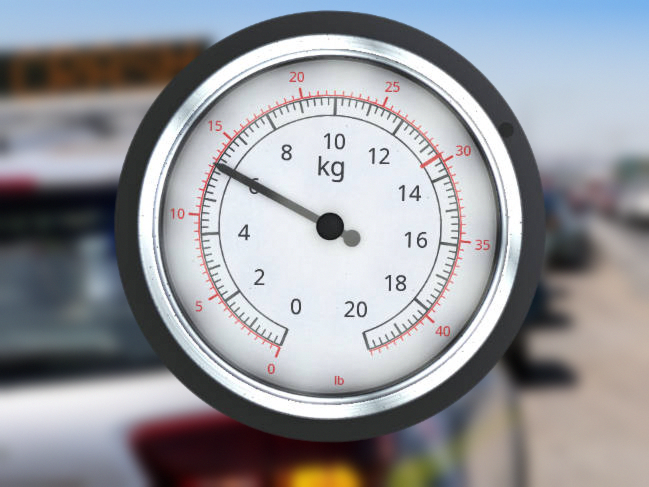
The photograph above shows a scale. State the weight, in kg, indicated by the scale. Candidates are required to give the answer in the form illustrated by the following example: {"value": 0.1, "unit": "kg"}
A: {"value": 6, "unit": "kg"}
